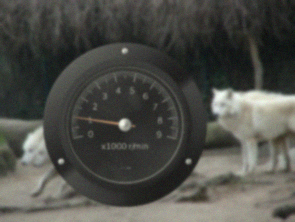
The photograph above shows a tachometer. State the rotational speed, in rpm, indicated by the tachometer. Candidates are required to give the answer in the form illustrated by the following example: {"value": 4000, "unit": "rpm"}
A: {"value": 1000, "unit": "rpm"}
